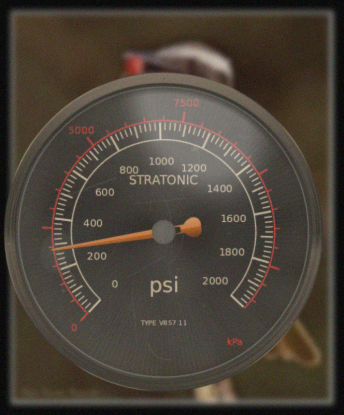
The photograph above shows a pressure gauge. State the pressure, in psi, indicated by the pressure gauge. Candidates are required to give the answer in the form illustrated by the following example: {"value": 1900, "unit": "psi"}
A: {"value": 280, "unit": "psi"}
